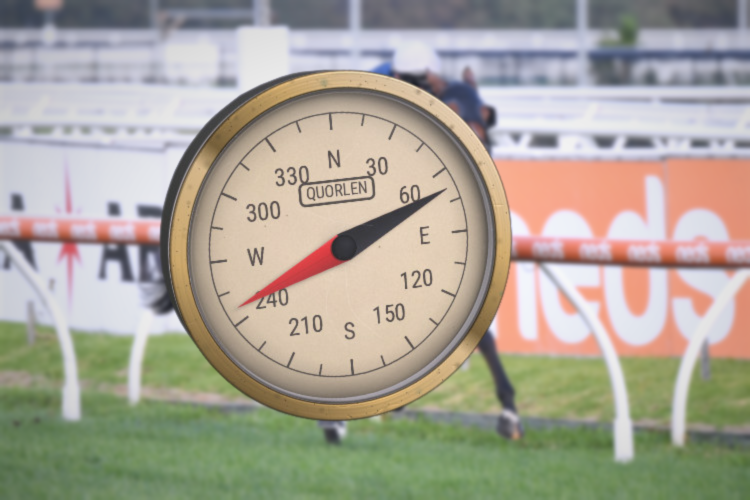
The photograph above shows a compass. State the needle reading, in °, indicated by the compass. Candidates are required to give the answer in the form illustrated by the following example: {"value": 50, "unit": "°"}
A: {"value": 247.5, "unit": "°"}
